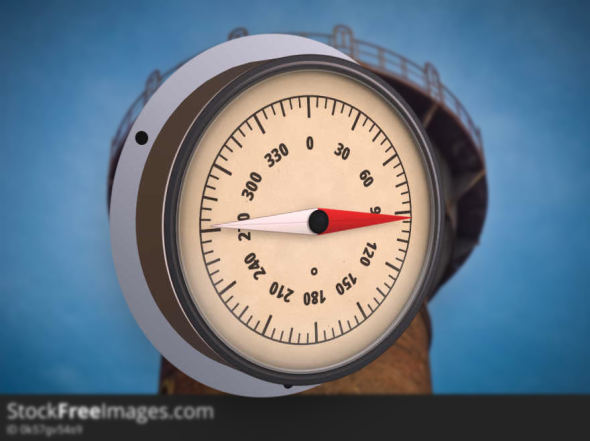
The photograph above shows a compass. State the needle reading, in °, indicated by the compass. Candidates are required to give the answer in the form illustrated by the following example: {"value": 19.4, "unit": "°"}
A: {"value": 92.5, "unit": "°"}
